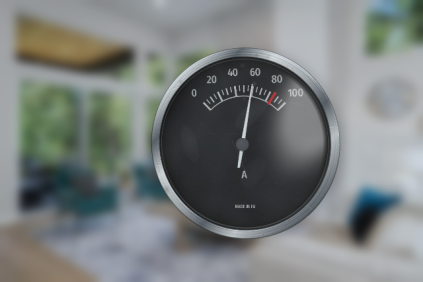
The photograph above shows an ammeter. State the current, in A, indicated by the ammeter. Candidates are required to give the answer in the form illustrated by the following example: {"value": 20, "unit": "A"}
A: {"value": 60, "unit": "A"}
